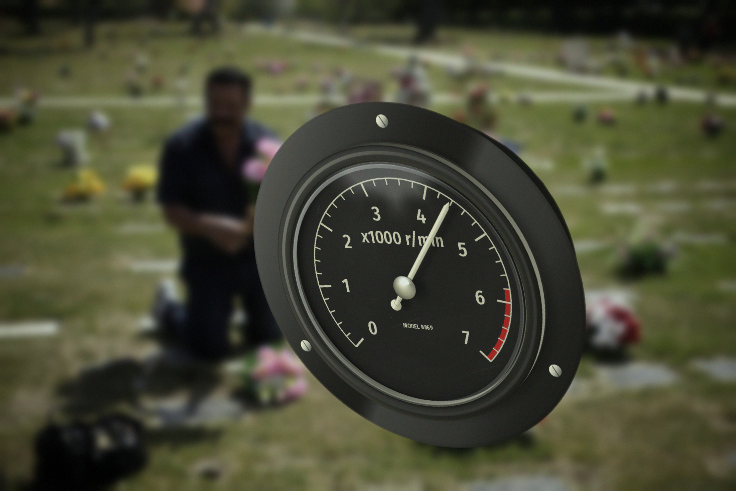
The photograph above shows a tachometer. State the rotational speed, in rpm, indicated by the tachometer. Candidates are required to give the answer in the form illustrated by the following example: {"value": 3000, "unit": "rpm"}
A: {"value": 4400, "unit": "rpm"}
